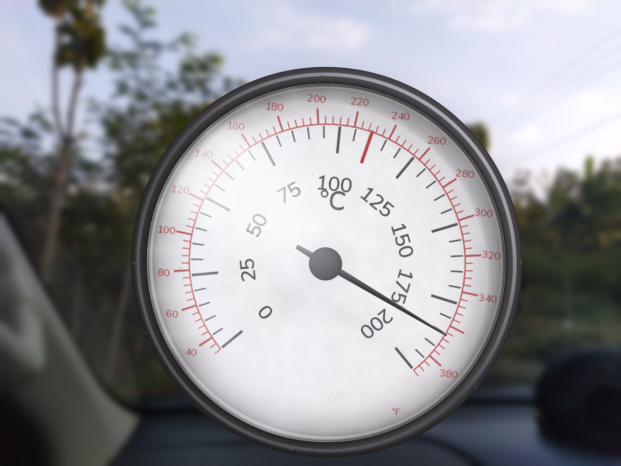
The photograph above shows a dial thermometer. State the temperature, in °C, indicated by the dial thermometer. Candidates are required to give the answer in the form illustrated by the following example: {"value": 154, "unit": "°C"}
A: {"value": 185, "unit": "°C"}
